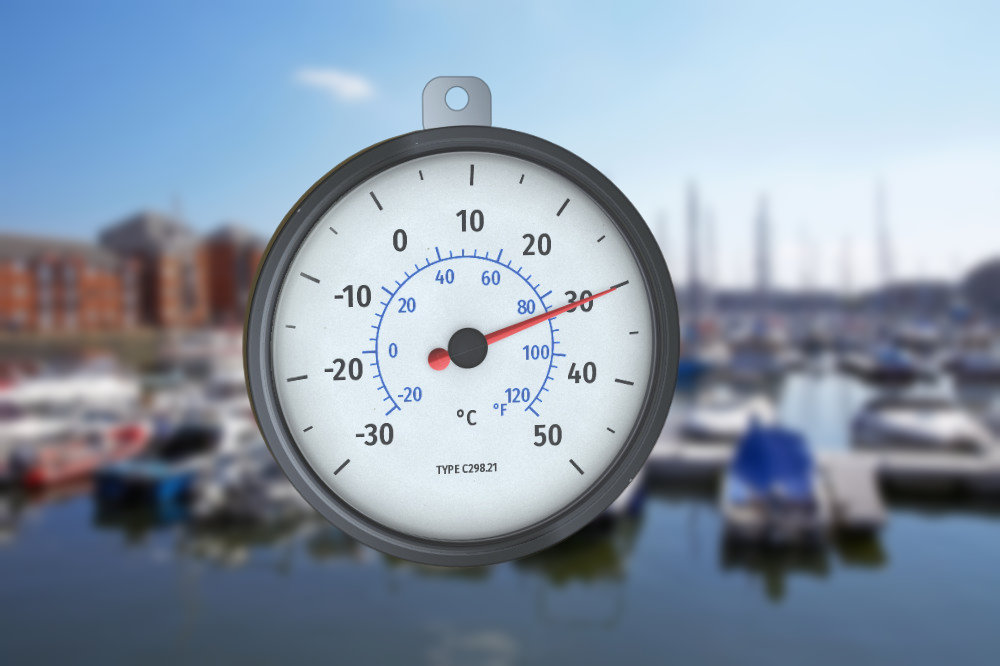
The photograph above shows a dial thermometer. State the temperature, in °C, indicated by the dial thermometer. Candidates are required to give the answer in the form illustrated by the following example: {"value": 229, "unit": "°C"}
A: {"value": 30, "unit": "°C"}
